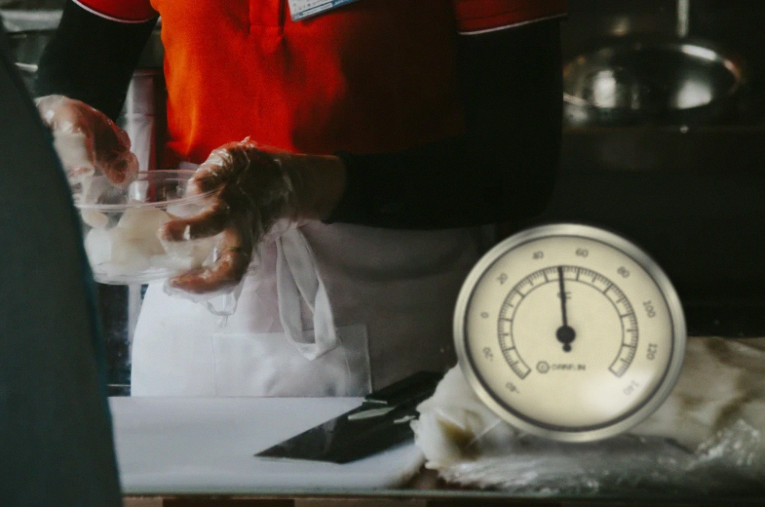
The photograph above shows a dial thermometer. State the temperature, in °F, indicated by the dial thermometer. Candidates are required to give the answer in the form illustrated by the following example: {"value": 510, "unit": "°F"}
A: {"value": 50, "unit": "°F"}
